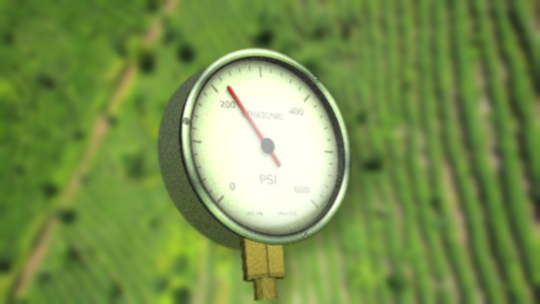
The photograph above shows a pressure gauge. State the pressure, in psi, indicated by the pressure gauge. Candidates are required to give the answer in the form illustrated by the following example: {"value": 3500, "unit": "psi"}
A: {"value": 220, "unit": "psi"}
